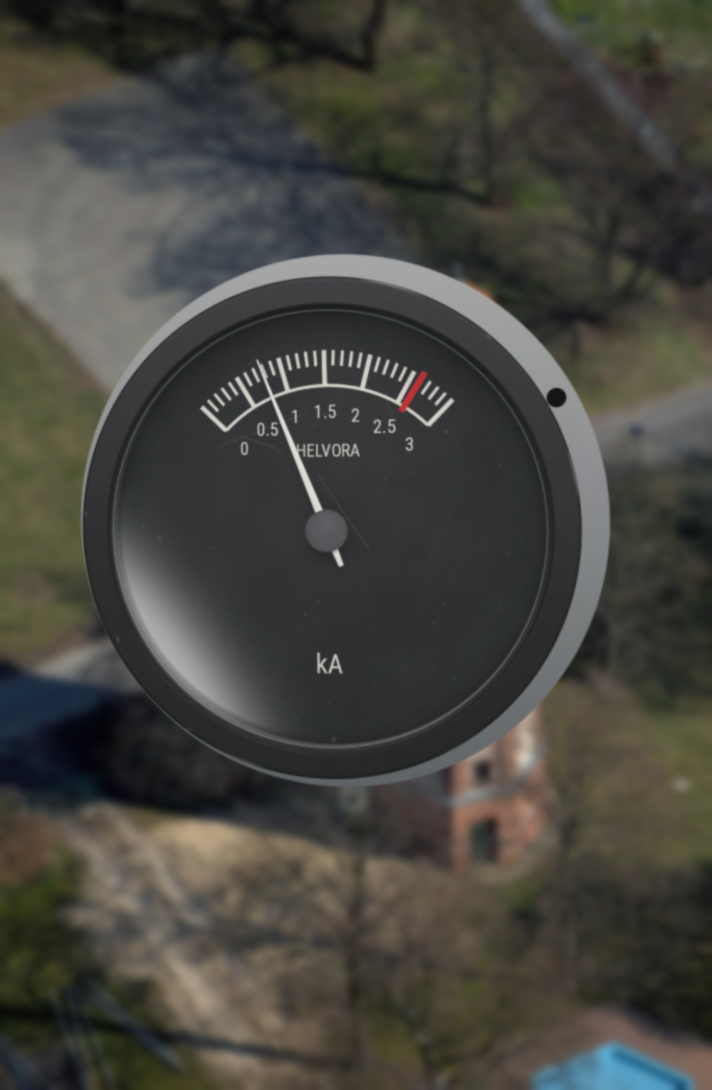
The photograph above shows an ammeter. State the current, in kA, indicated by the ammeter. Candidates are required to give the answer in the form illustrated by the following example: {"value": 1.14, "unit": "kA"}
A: {"value": 0.8, "unit": "kA"}
